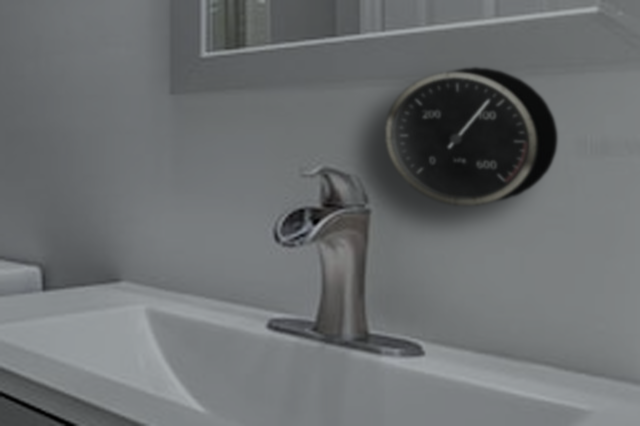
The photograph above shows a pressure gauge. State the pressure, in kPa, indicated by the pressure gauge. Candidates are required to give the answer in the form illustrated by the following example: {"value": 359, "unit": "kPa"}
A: {"value": 380, "unit": "kPa"}
